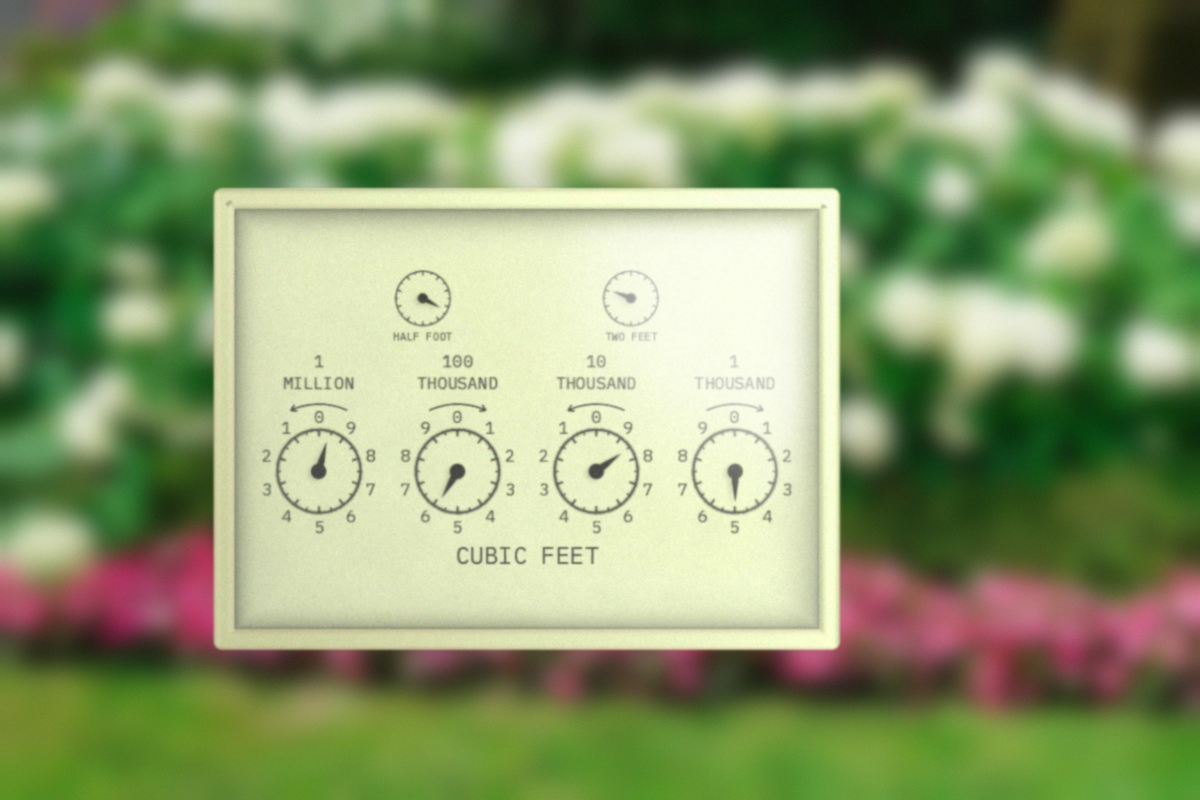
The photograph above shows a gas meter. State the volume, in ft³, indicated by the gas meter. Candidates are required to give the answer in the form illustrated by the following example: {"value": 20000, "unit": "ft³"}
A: {"value": 958500, "unit": "ft³"}
